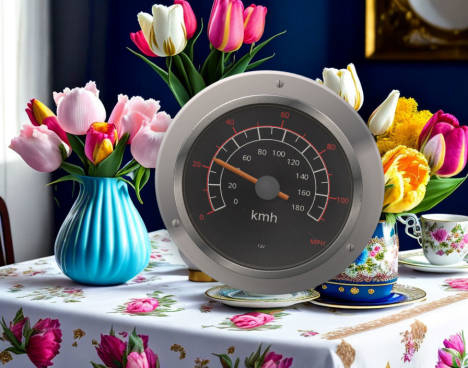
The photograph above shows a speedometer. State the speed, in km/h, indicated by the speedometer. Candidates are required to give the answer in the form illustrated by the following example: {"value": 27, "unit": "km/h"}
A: {"value": 40, "unit": "km/h"}
